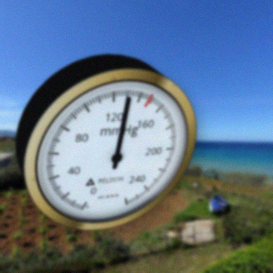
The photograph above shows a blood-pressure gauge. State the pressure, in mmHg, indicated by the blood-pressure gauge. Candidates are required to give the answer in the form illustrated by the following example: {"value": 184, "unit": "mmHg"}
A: {"value": 130, "unit": "mmHg"}
